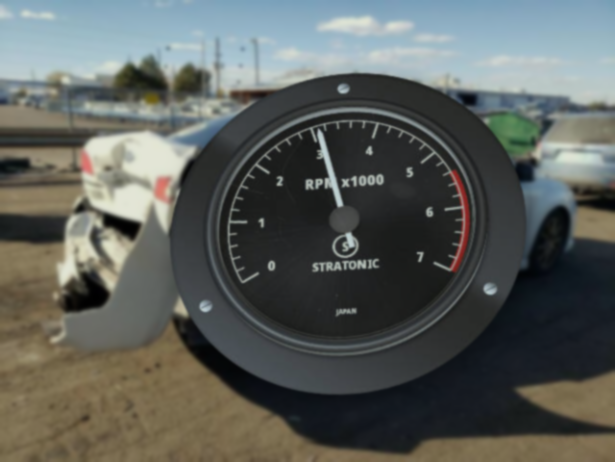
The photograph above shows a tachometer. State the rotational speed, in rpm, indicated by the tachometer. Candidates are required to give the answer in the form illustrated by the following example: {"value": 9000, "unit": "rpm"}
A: {"value": 3100, "unit": "rpm"}
